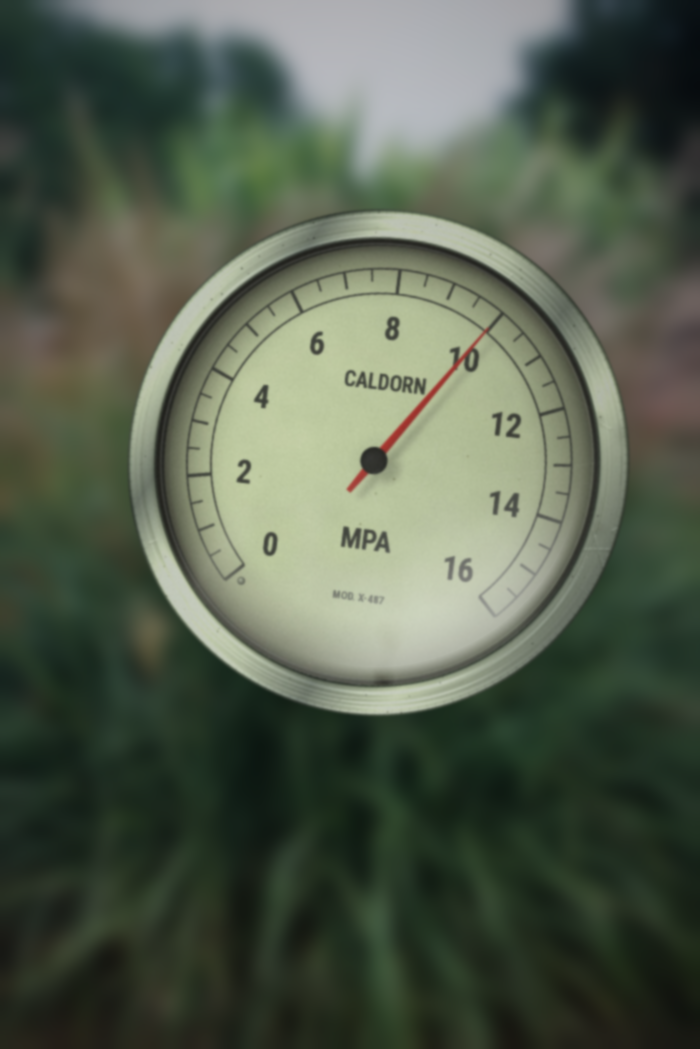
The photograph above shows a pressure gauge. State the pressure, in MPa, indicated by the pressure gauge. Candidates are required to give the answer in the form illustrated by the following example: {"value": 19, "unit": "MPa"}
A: {"value": 10, "unit": "MPa"}
